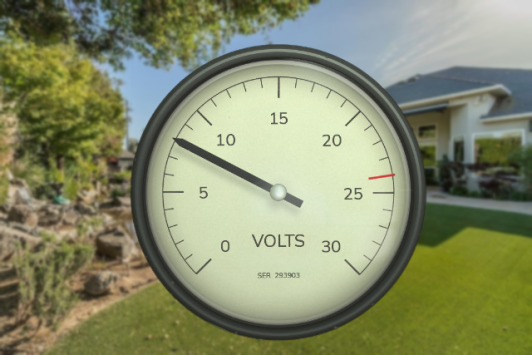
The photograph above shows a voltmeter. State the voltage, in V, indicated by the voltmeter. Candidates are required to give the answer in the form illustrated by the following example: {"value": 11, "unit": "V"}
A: {"value": 8, "unit": "V"}
